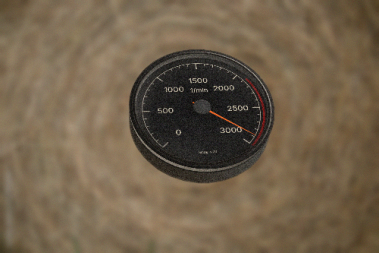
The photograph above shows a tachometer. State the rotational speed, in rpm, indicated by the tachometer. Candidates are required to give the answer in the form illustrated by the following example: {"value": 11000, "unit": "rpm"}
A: {"value": 2900, "unit": "rpm"}
